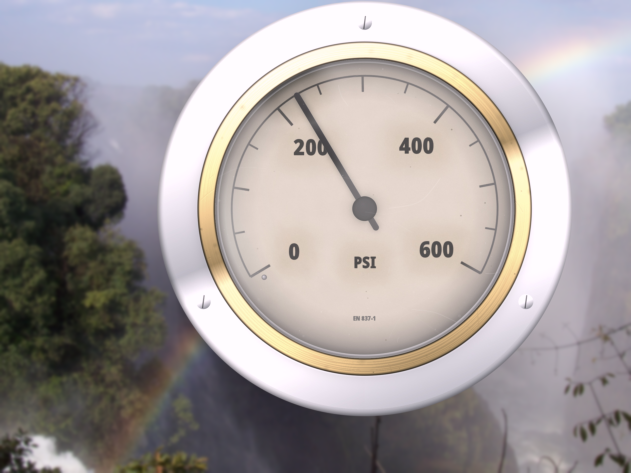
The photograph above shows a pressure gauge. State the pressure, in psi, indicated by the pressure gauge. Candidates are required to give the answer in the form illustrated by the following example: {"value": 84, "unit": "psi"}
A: {"value": 225, "unit": "psi"}
